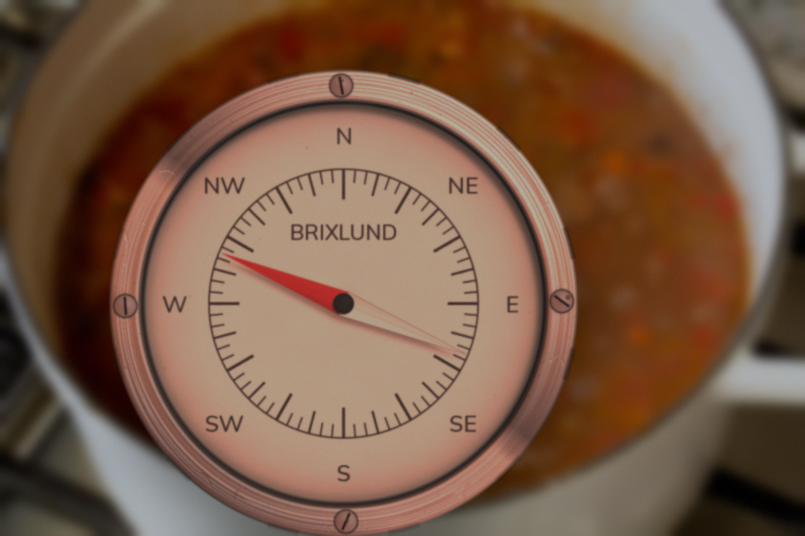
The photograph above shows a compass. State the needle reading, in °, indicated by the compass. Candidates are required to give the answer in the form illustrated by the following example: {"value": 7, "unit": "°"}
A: {"value": 292.5, "unit": "°"}
